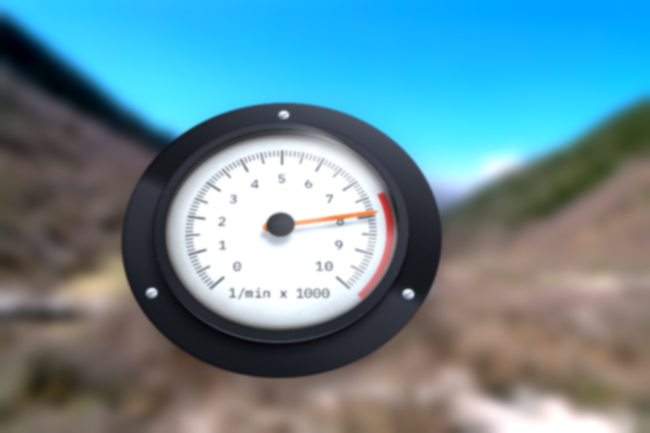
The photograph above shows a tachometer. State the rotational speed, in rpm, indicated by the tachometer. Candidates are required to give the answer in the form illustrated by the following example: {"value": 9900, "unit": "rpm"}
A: {"value": 8000, "unit": "rpm"}
